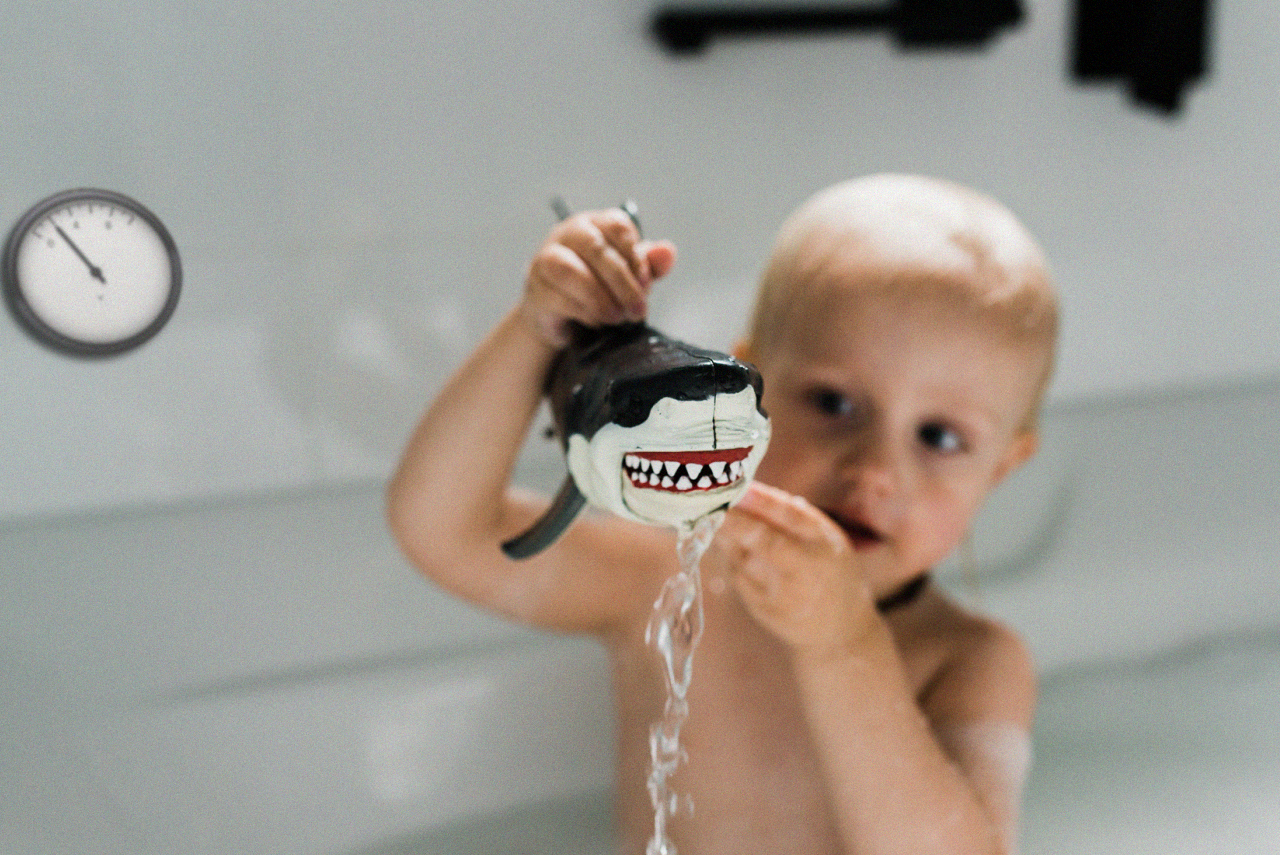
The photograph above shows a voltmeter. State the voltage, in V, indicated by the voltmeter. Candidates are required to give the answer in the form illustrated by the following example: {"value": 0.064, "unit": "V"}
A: {"value": 2, "unit": "V"}
